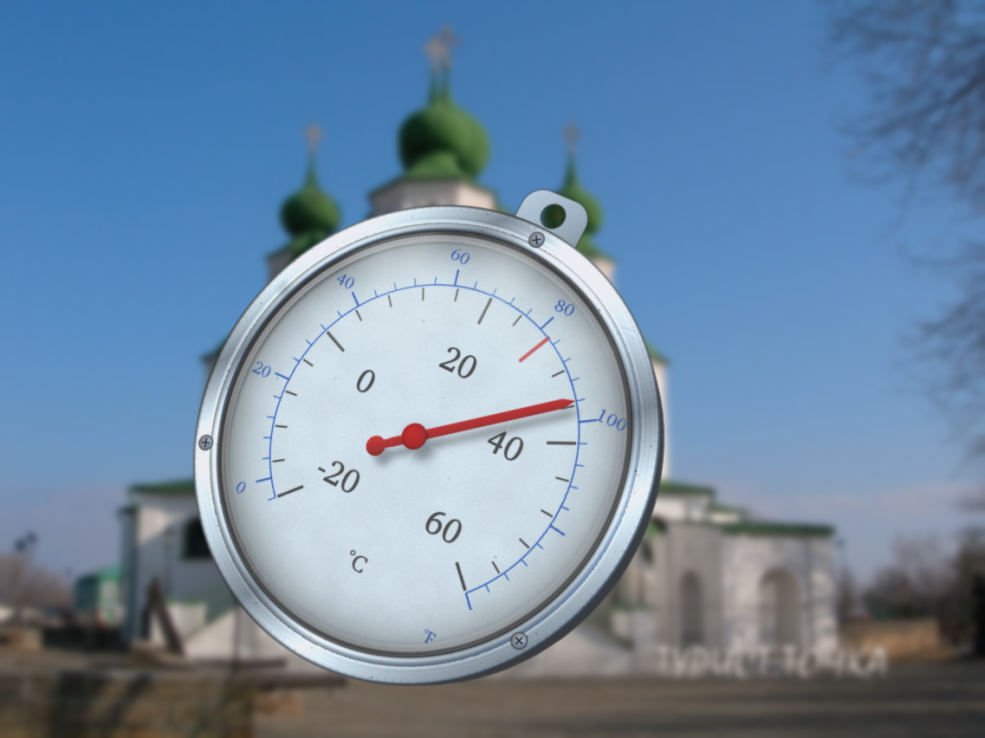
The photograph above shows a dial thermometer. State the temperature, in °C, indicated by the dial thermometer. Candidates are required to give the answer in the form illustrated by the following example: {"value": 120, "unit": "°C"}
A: {"value": 36, "unit": "°C"}
